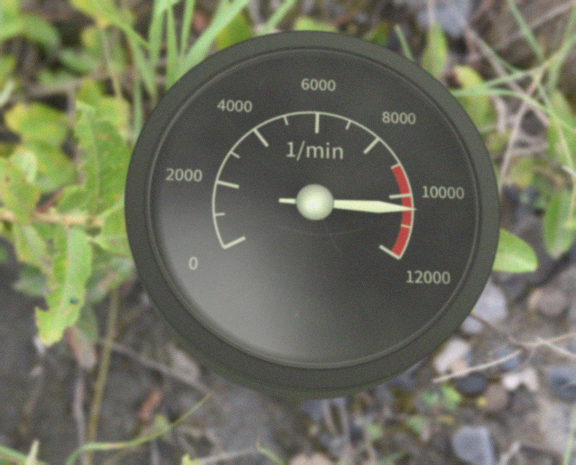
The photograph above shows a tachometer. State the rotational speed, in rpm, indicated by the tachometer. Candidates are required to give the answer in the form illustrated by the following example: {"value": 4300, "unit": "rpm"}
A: {"value": 10500, "unit": "rpm"}
